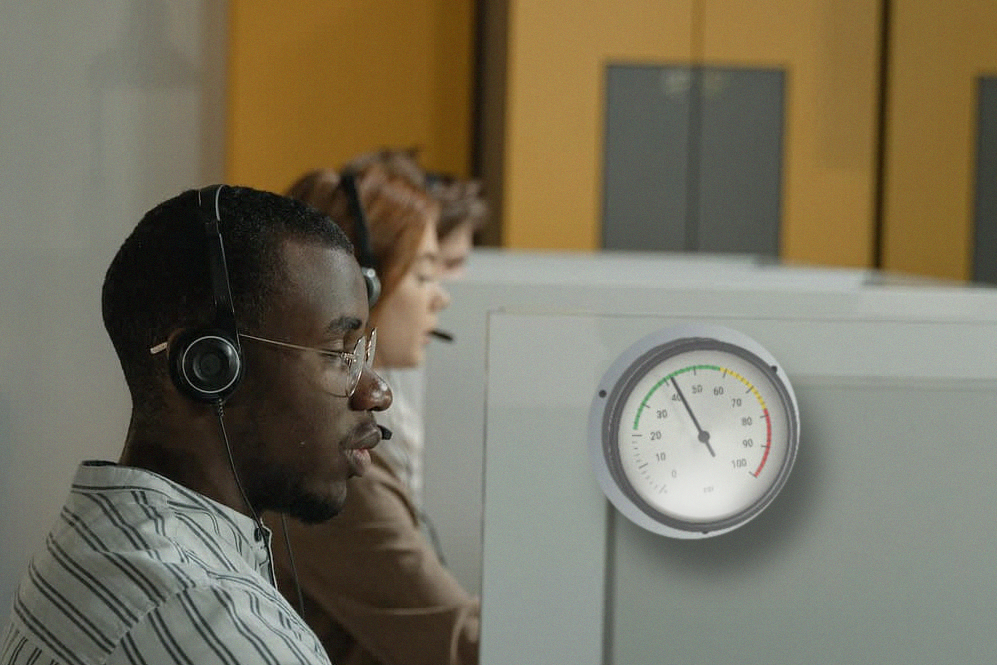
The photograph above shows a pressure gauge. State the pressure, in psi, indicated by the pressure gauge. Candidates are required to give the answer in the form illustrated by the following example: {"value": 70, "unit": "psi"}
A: {"value": 42, "unit": "psi"}
